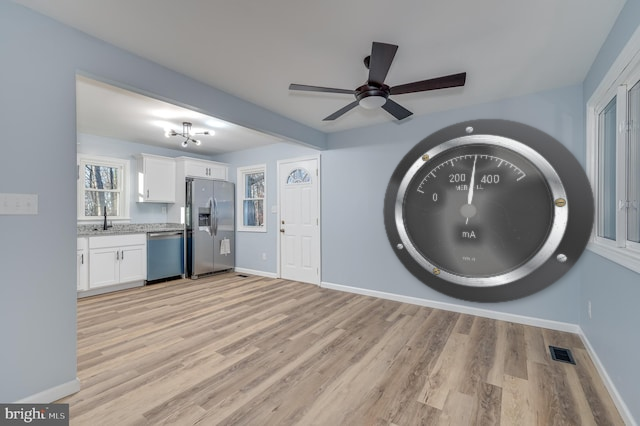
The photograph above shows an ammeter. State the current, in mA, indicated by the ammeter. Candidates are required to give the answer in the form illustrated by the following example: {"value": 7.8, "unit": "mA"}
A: {"value": 300, "unit": "mA"}
